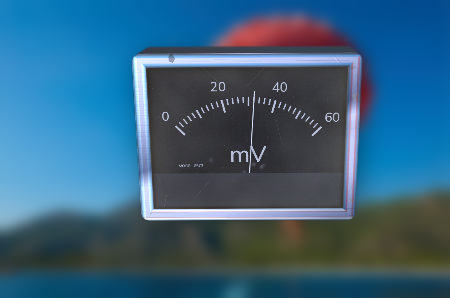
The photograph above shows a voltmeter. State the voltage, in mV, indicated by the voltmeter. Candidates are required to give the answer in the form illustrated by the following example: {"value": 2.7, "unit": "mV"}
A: {"value": 32, "unit": "mV"}
